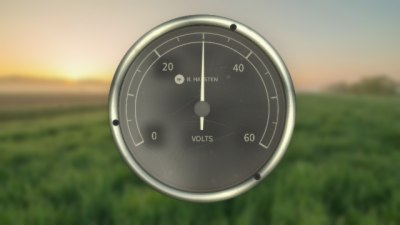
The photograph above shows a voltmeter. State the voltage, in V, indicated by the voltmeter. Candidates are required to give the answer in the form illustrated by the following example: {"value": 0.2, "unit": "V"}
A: {"value": 30, "unit": "V"}
